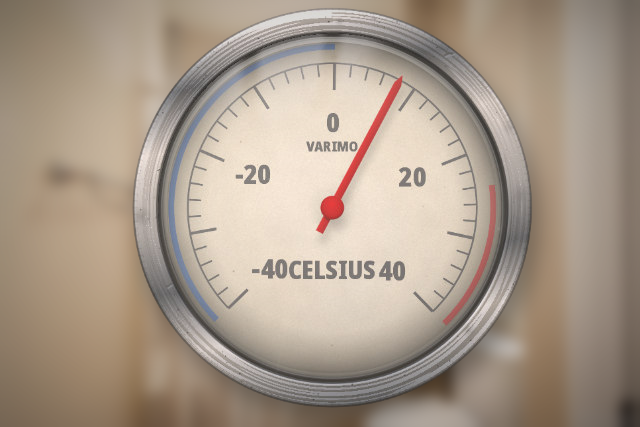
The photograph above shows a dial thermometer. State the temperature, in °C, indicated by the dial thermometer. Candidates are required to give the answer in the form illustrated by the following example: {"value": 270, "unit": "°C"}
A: {"value": 8, "unit": "°C"}
